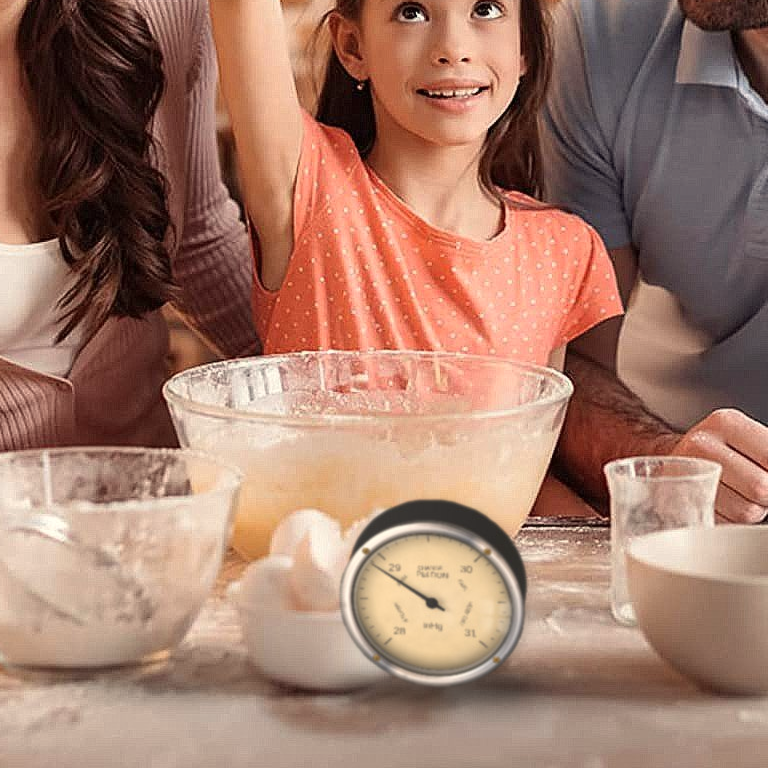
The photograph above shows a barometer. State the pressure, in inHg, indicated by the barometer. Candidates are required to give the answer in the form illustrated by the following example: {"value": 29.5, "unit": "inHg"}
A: {"value": 28.9, "unit": "inHg"}
